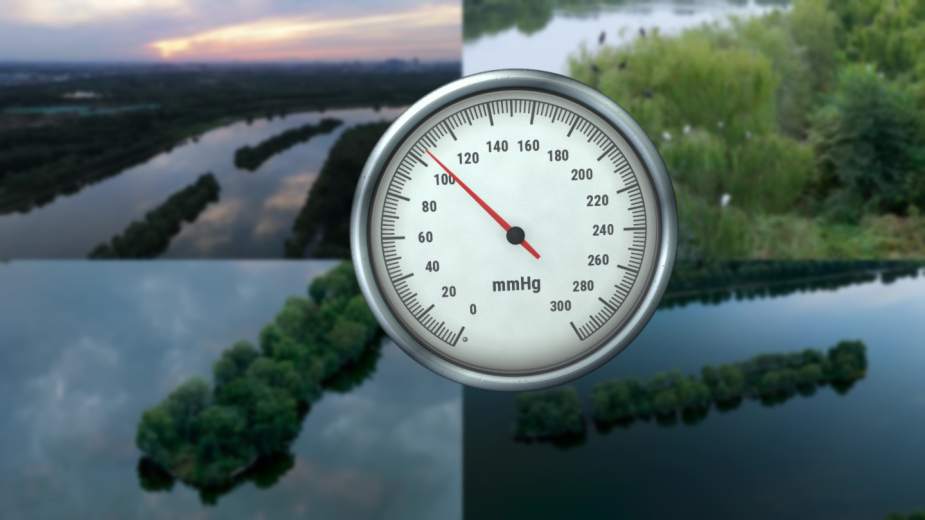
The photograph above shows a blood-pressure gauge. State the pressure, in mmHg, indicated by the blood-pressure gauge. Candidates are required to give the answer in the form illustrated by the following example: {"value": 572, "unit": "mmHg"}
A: {"value": 106, "unit": "mmHg"}
